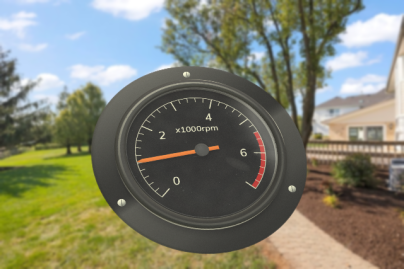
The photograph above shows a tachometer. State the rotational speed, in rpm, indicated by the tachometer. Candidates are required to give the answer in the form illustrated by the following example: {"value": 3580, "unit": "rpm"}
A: {"value": 1000, "unit": "rpm"}
